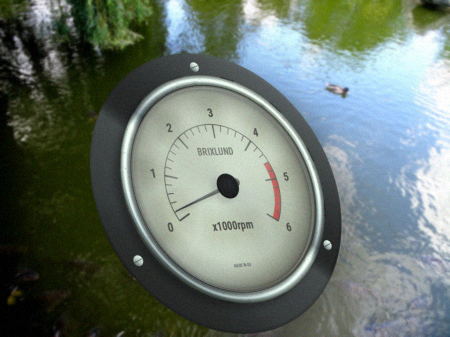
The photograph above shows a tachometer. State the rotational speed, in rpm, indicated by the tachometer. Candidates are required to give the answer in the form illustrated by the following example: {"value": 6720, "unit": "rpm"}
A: {"value": 200, "unit": "rpm"}
